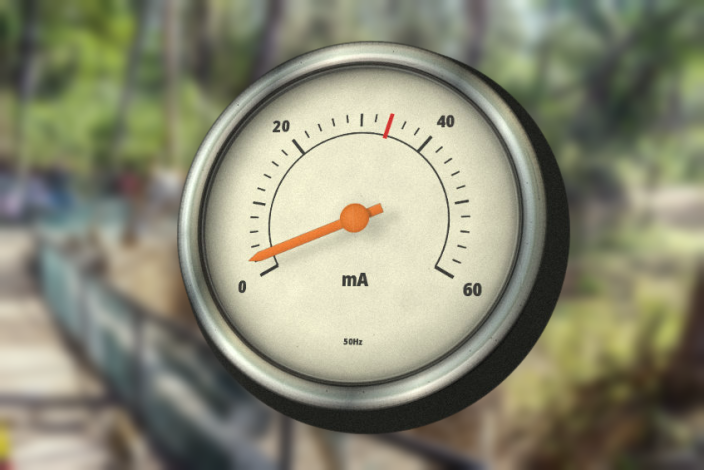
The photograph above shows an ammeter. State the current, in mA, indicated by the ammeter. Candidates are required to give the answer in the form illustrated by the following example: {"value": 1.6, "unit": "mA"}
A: {"value": 2, "unit": "mA"}
